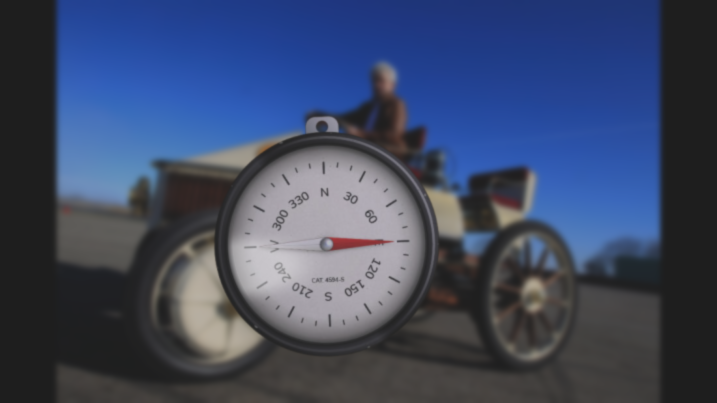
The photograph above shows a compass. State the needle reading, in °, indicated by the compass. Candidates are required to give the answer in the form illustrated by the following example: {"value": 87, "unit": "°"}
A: {"value": 90, "unit": "°"}
